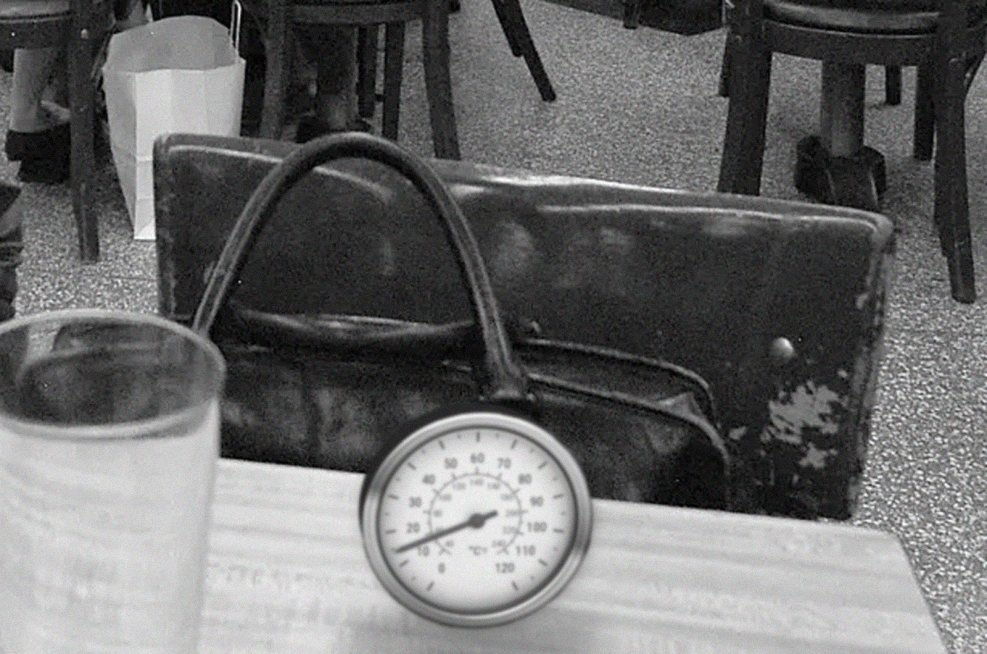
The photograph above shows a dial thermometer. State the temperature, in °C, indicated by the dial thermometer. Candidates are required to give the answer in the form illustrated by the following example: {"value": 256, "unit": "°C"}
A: {"value": 15, "unit": "°C"}
